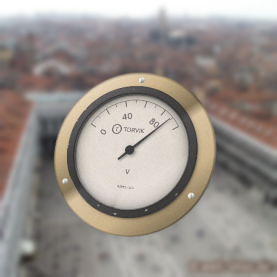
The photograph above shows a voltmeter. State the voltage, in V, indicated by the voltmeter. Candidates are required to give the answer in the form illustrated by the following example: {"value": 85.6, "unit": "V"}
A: {"value": 90, "unit": "V"}
